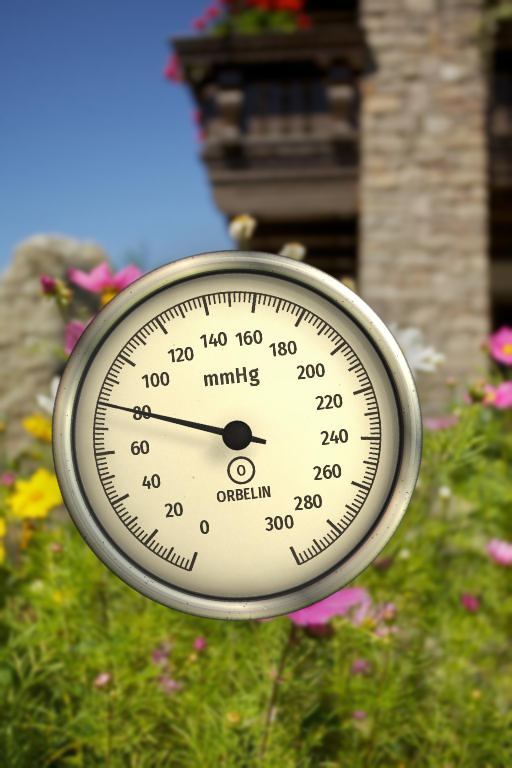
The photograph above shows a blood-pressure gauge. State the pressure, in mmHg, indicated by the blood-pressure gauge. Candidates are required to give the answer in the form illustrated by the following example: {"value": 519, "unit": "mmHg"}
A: {"value": 80, "unit": "mmHg"}
